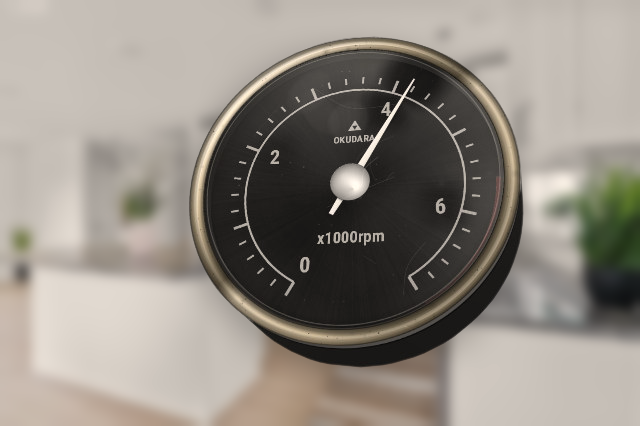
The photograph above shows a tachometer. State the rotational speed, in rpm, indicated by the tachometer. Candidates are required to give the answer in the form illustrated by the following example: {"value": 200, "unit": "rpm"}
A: {"value": 4200, "unit": "rpm"}
